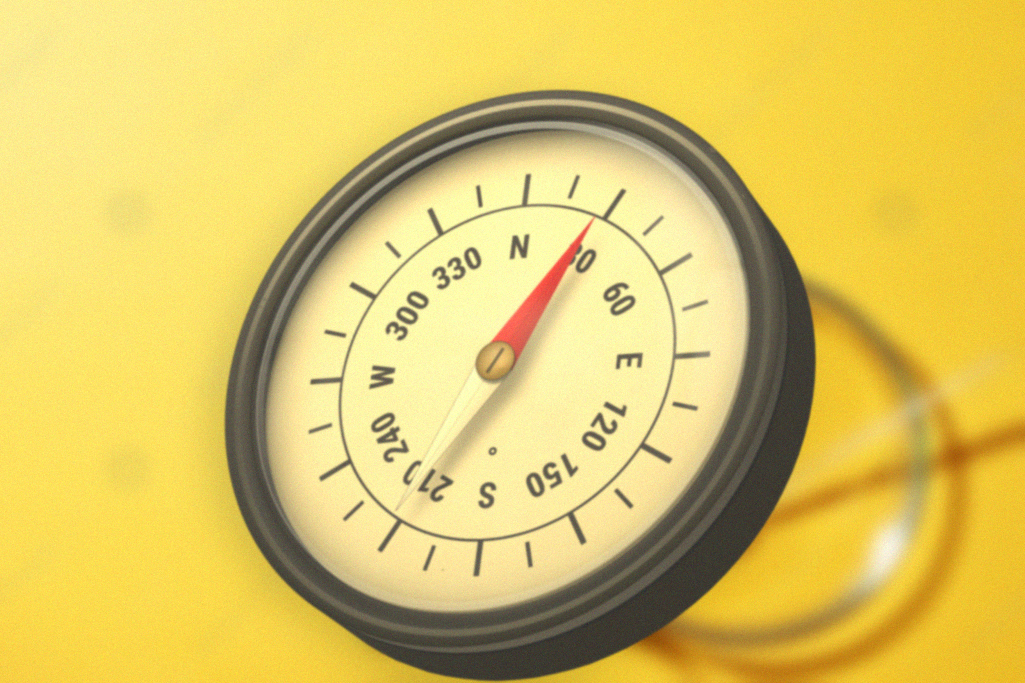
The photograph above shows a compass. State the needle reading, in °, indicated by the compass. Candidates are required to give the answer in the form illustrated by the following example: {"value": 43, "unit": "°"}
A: {"value": 30, "unit": "°"}
